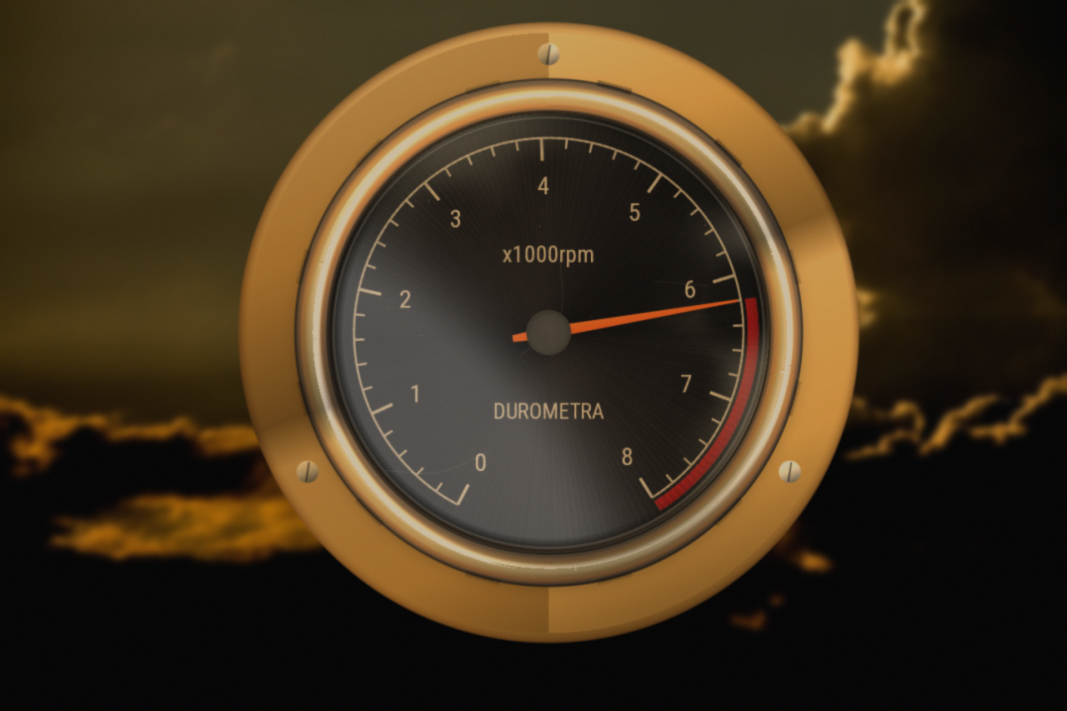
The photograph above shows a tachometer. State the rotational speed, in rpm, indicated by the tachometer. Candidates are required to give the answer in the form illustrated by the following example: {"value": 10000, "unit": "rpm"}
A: {"value": 6200, "unit": "rpm"}
